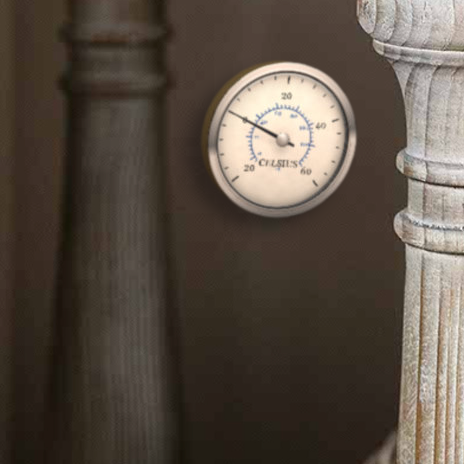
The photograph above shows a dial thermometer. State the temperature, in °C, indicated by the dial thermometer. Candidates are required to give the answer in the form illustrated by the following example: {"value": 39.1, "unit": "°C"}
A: {"value": 0, "unit": "°C"}
